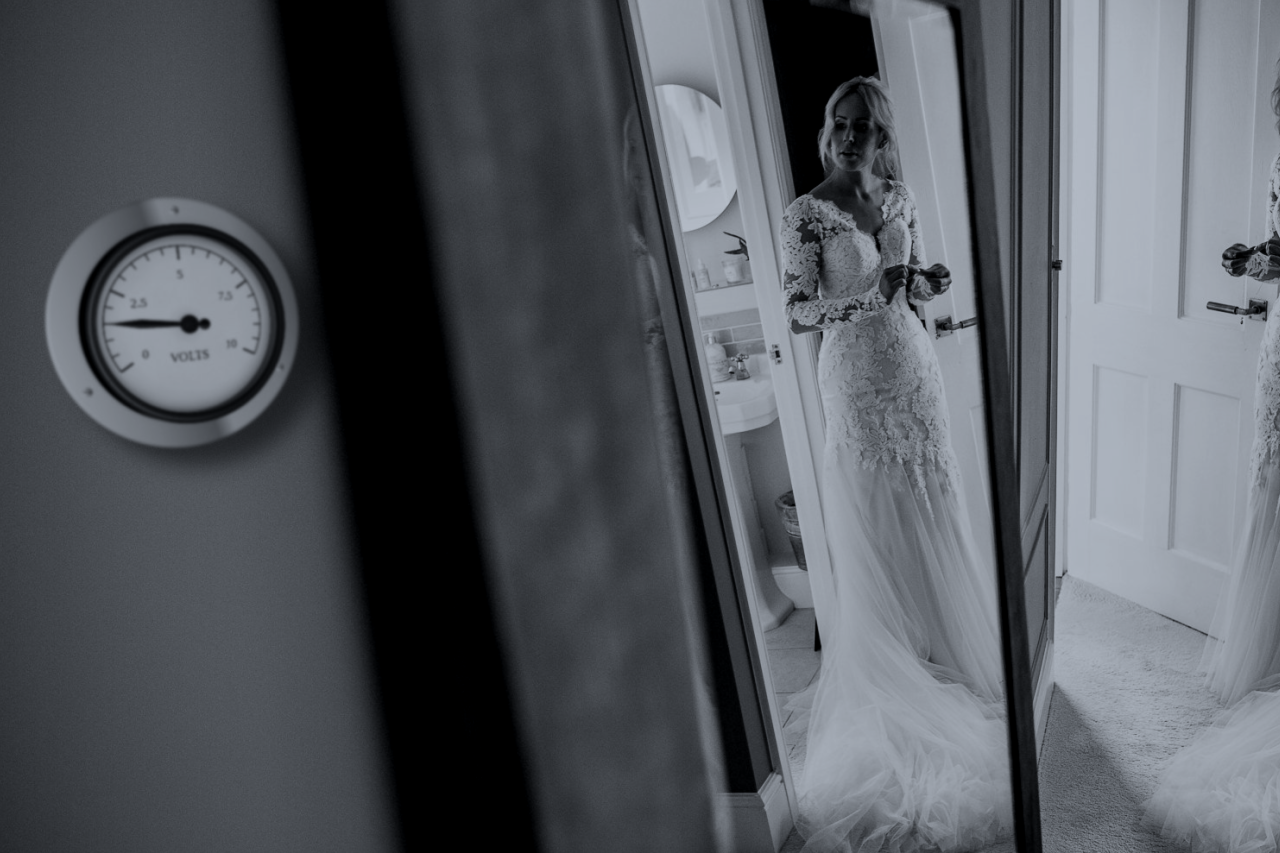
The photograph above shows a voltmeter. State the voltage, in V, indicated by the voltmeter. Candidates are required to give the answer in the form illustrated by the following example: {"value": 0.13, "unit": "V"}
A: {"value": 1.5, "unit": "V"}
